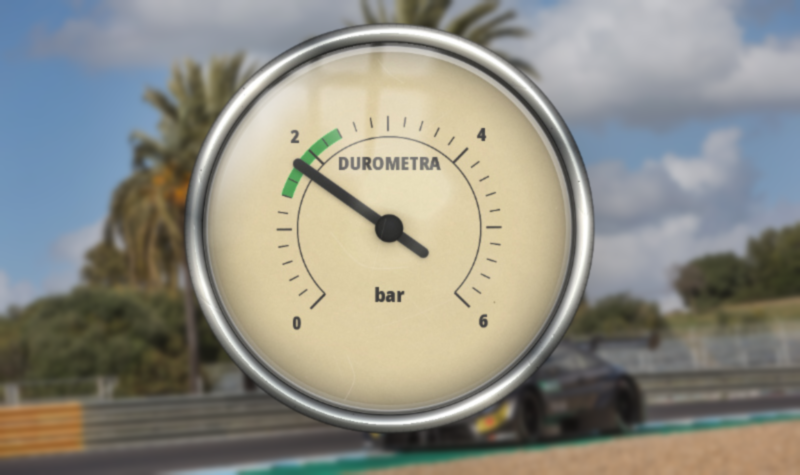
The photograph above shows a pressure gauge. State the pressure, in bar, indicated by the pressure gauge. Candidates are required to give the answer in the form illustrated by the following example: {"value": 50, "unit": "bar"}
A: {"value": 1.8, "unit": "bar"}
